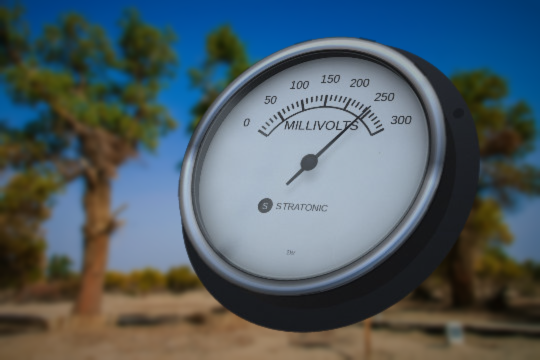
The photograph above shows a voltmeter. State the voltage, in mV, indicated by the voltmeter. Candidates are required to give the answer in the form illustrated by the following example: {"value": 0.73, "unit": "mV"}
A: {"value": 250, "unit": "mV"}
